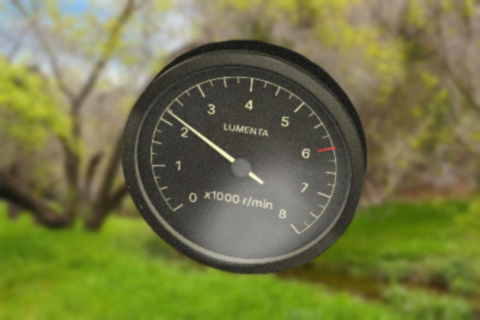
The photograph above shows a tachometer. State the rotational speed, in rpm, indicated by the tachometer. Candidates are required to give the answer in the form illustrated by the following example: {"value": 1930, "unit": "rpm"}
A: {"value": 2250, "unit": "rpm"}
